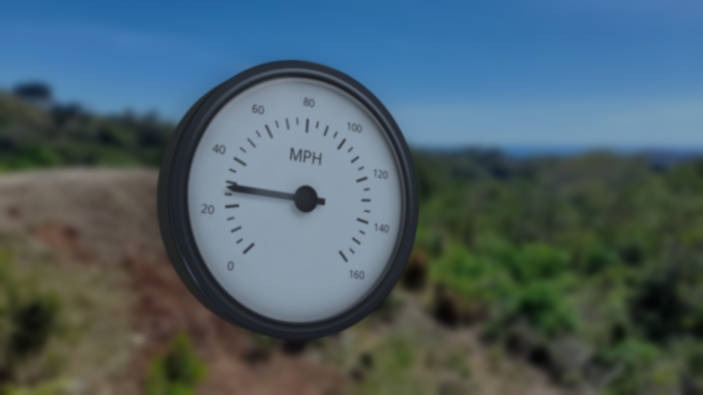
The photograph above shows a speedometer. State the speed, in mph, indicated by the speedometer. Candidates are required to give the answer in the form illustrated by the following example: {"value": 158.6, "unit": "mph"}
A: {"value": 27.5, "unit": "mph"}
